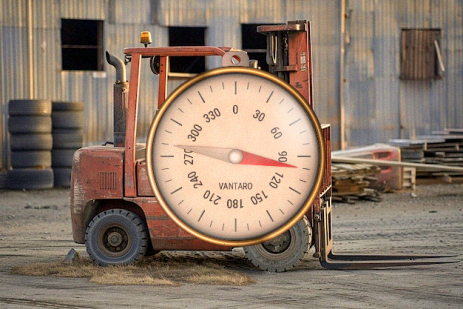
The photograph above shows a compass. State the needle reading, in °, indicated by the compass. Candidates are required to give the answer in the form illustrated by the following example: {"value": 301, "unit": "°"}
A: {"value": 100, "unit": "°"}
